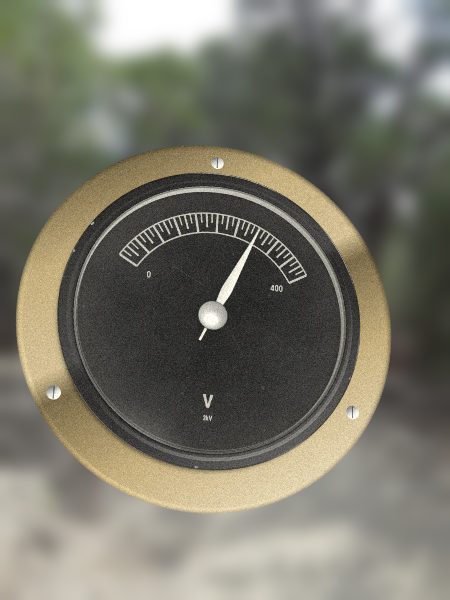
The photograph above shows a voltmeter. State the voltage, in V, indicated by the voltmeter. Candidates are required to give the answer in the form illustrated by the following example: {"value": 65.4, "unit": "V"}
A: {"value": 280, "unit": "V"}
